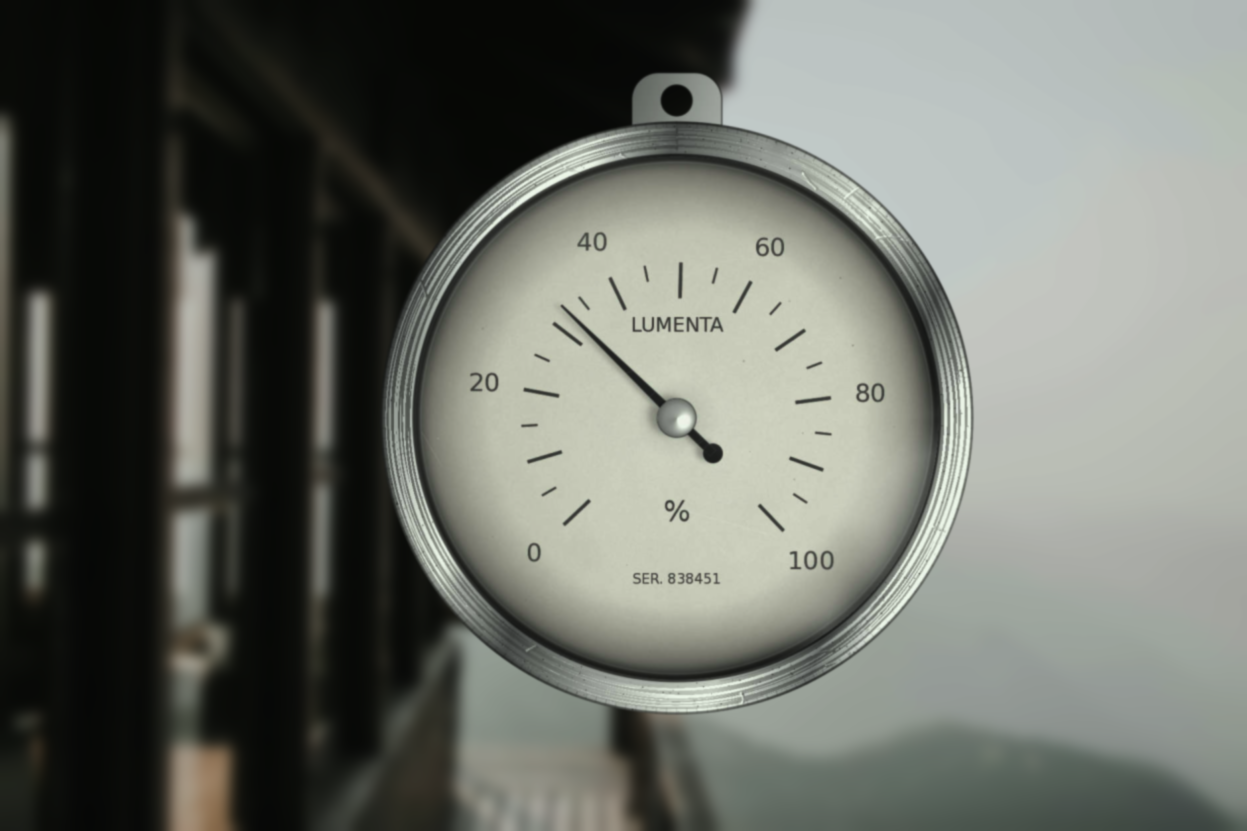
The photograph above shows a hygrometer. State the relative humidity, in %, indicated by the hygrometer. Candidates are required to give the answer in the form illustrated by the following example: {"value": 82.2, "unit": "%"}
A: {"value": 32.5, "unit": "%"}
